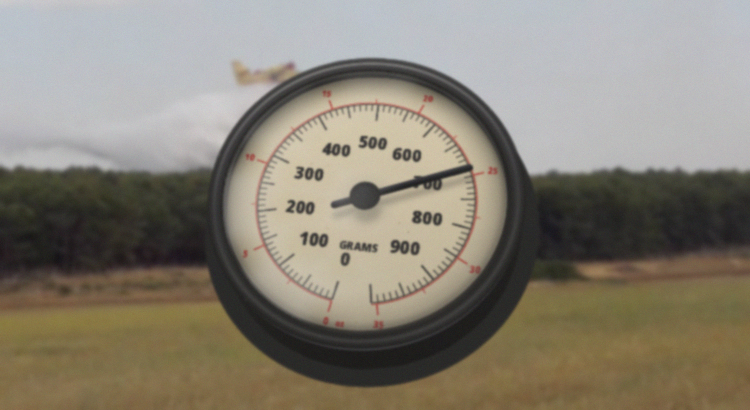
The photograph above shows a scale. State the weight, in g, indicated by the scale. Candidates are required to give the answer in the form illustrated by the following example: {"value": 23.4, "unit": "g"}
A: {"value": 700, "unit": "g"}
